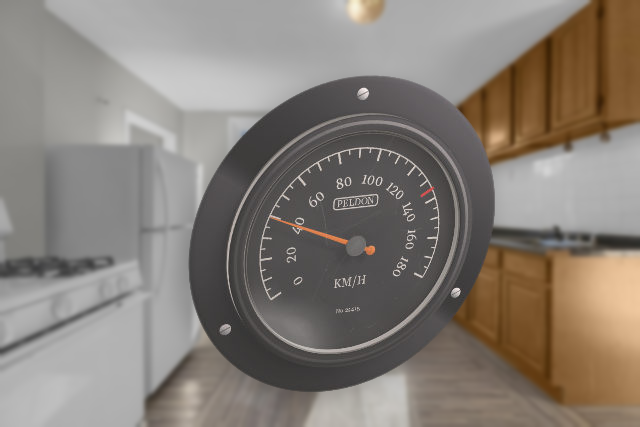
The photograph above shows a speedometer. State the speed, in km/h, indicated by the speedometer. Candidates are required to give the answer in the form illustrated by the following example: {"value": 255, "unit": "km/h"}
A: {"value": 40, "unit": "km/h"}
